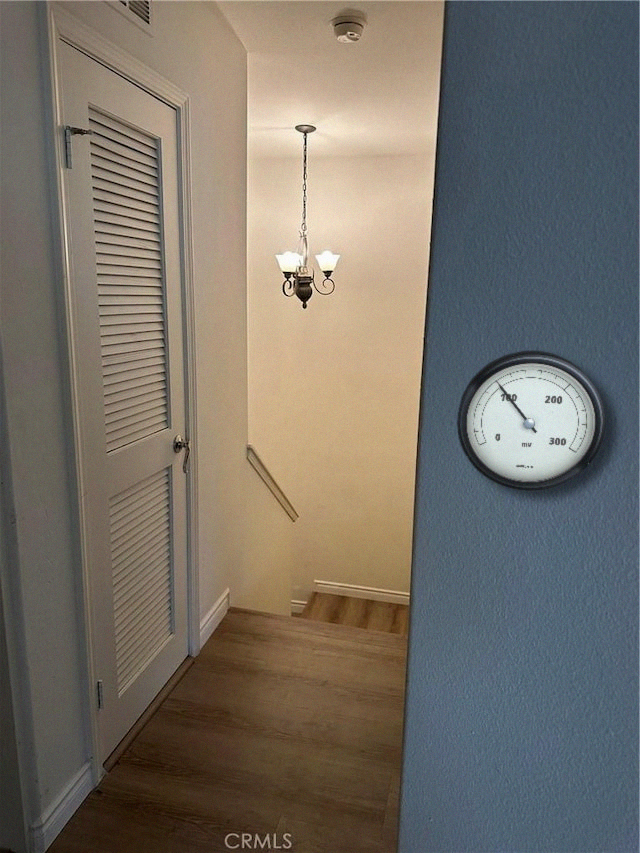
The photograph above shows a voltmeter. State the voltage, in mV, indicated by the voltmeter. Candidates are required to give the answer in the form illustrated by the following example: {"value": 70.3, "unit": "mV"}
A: {"value": 100, "unit": "mV"}
